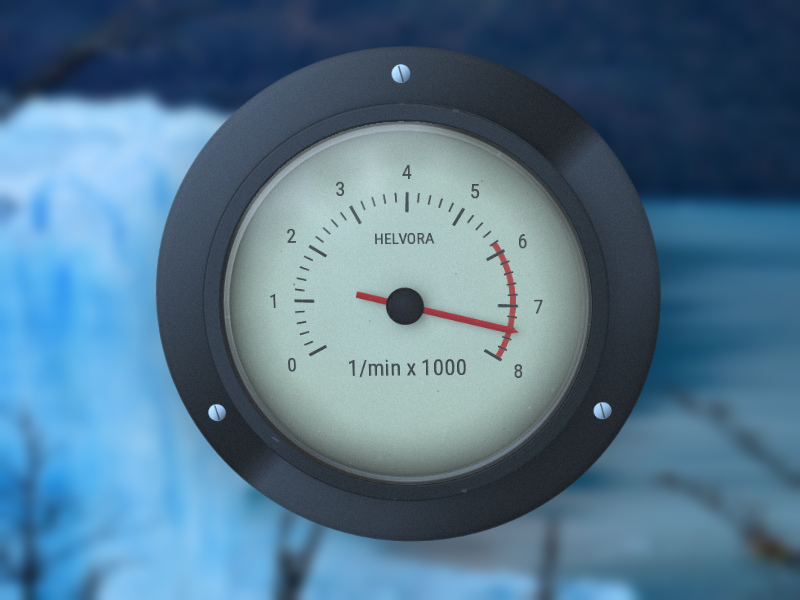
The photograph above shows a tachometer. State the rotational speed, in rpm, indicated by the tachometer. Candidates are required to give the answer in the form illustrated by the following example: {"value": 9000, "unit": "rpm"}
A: {"value": 7400, "unit": "rpm"}
